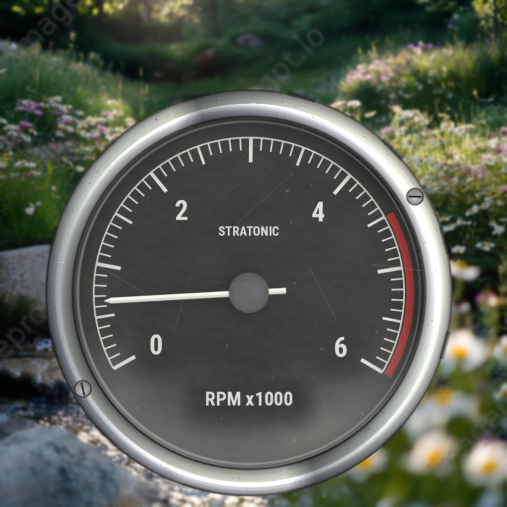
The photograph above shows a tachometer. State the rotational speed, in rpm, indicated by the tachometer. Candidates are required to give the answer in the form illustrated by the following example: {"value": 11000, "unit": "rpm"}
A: {"value": 650, "unit": "rpm"}
